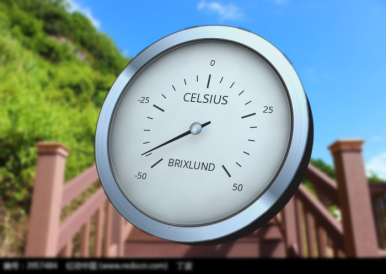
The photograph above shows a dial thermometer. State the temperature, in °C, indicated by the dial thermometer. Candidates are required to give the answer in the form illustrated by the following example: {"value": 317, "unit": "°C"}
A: {"value": -45, "unit": "°C"}
